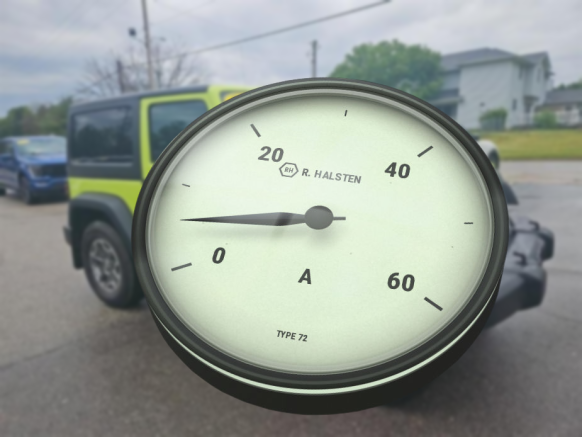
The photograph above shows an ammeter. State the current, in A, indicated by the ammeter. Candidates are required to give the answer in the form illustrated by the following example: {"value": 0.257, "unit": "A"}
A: {"value": 5, "unit": "A"}
